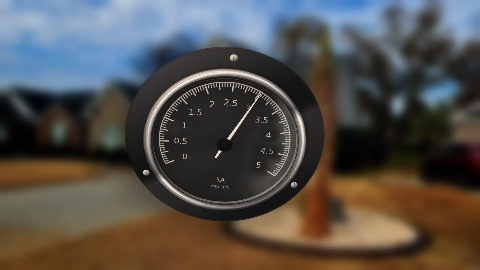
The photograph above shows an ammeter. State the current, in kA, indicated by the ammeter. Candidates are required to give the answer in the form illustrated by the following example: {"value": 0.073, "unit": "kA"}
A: {"value": 3, "unit": "kA"}
